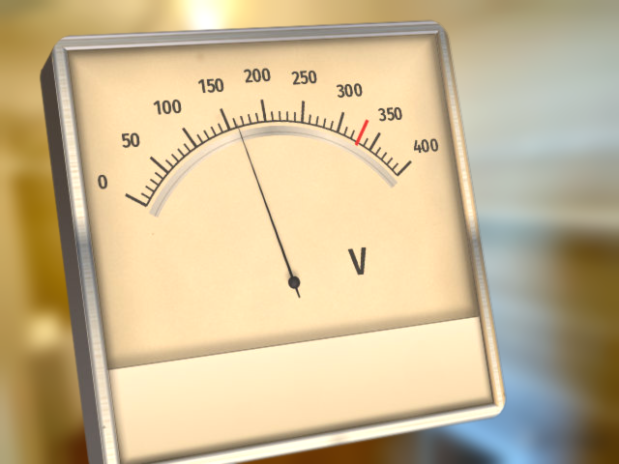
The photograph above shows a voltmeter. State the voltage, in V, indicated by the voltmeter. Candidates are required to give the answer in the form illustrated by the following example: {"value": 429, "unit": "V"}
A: {"value": 160, "unit": "V"}
